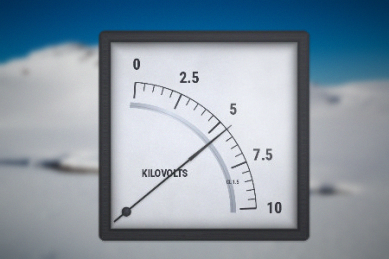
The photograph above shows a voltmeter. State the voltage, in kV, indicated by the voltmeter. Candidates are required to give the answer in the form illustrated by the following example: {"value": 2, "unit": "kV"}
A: {"value": 5.5, "unit": "kV"}
